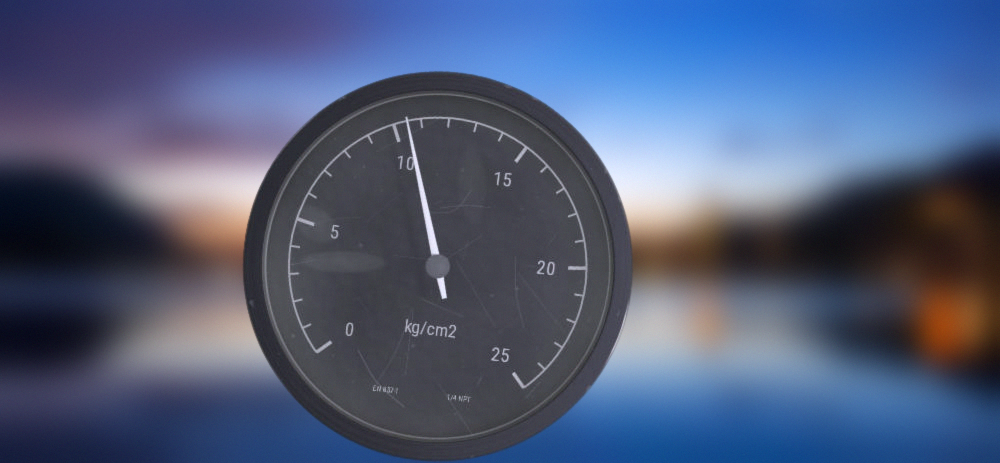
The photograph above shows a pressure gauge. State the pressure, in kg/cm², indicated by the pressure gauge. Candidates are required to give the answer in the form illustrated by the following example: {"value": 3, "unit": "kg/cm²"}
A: {"value": 10.5, "unit": "kg/cm²"}
